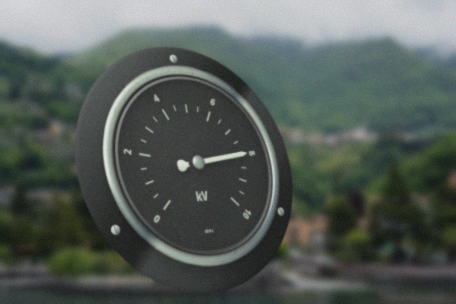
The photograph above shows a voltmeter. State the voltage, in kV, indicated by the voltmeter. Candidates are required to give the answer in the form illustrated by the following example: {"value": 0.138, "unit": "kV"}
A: {"value": 8, "unit": "kV"}
